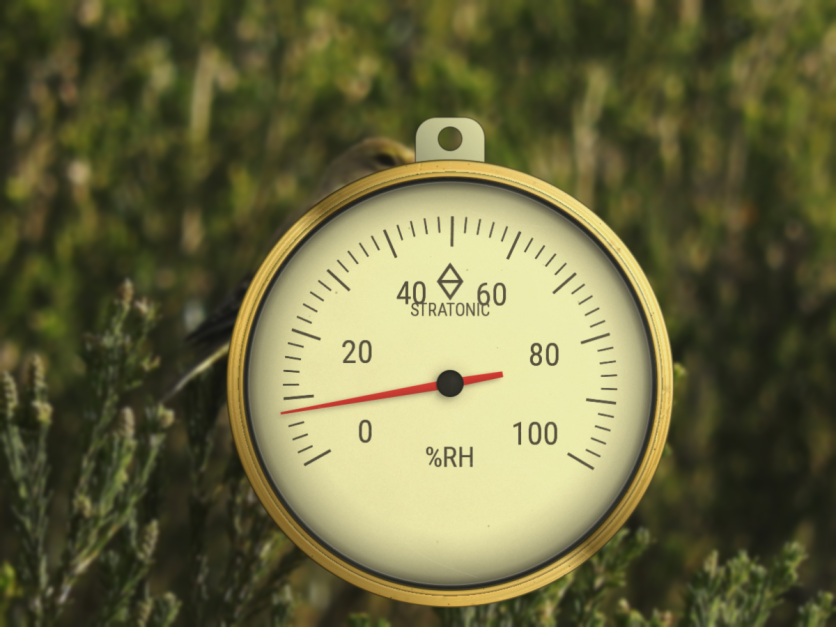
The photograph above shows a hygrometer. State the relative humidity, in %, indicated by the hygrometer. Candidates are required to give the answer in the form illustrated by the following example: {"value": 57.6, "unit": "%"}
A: {"value": 8, "unit": "%"}
